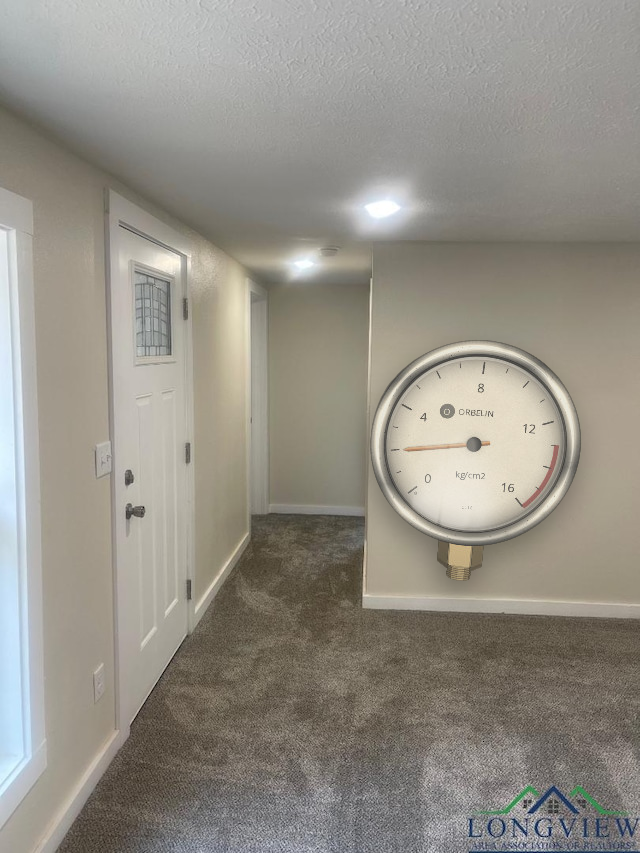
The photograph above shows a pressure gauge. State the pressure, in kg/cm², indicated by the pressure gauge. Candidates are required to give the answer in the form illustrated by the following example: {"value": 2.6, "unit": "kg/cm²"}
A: {"value": 2, "unit": "kg/cm²"}
